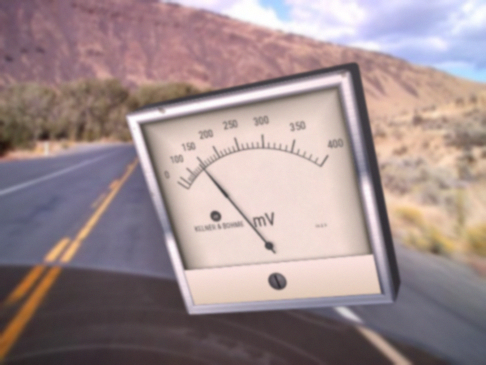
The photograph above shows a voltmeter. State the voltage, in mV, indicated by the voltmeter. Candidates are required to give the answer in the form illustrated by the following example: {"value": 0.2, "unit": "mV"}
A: {"value": 150, "unit": "mV"}
